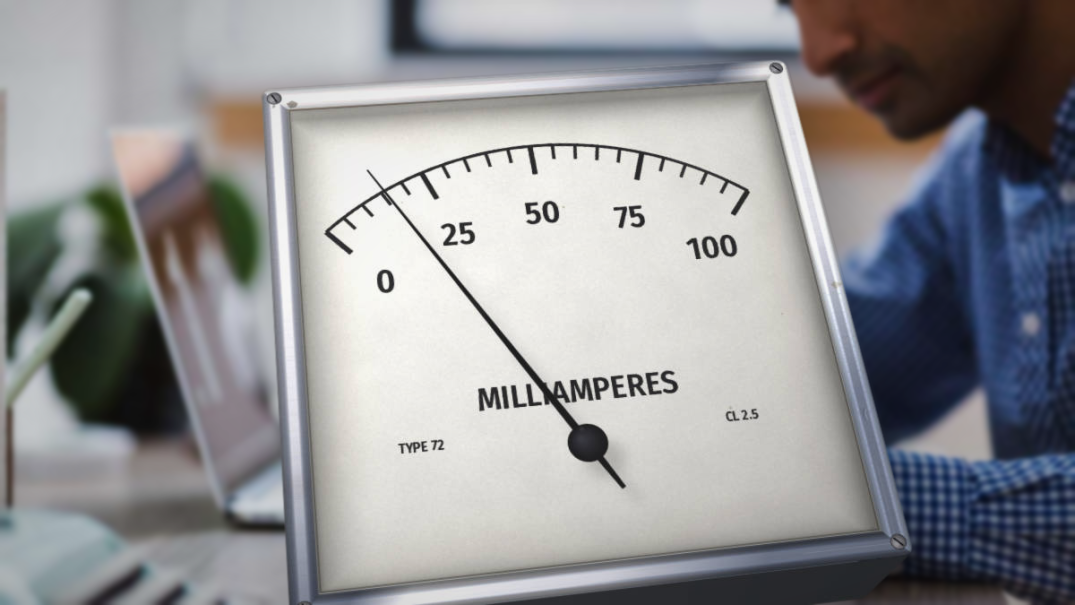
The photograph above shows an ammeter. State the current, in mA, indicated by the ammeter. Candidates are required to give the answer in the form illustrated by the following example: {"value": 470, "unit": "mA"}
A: {"value": 15, "unit": "mA"}
